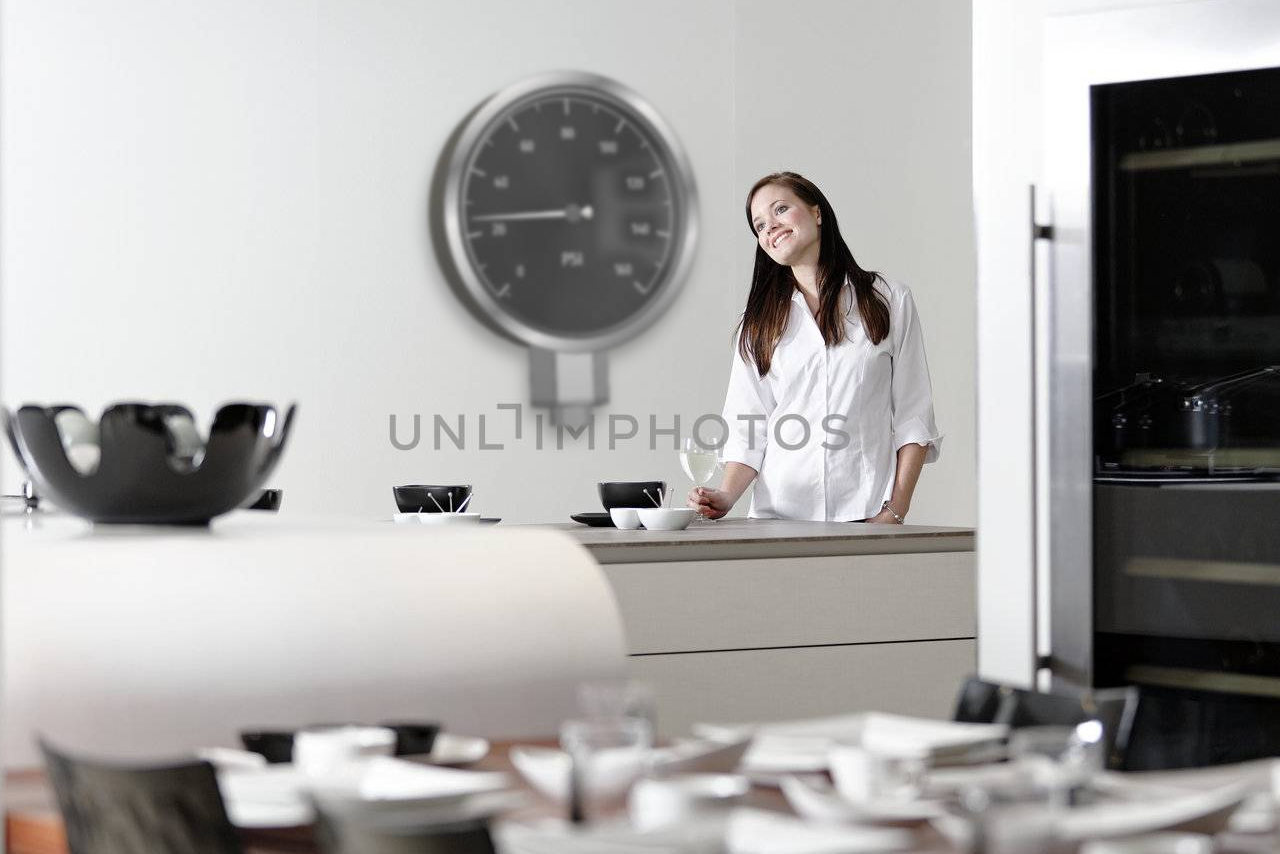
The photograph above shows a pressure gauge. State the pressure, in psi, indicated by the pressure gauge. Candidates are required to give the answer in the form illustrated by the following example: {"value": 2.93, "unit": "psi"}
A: {"value": 25, "unit": "psi"}
